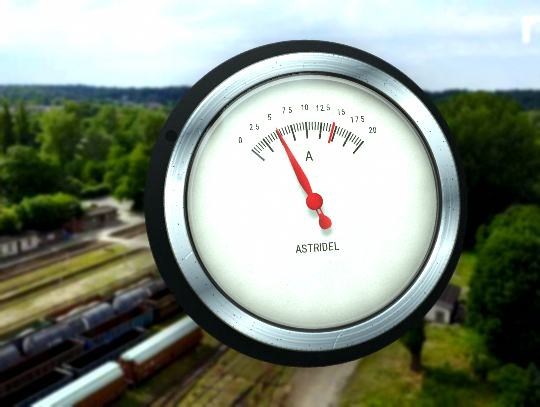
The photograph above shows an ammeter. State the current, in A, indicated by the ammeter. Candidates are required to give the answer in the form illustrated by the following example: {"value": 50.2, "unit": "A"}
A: {"value": 5, "unit": "A"}
